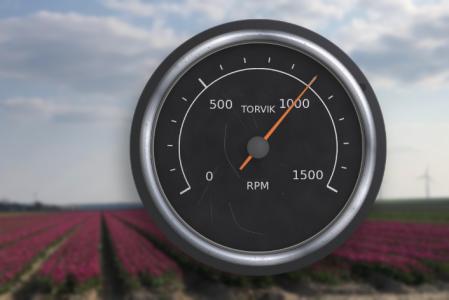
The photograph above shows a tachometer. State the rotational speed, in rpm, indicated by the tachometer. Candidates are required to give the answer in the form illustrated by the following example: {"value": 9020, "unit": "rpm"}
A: {"value": 1000, "unit": "rpm"}
